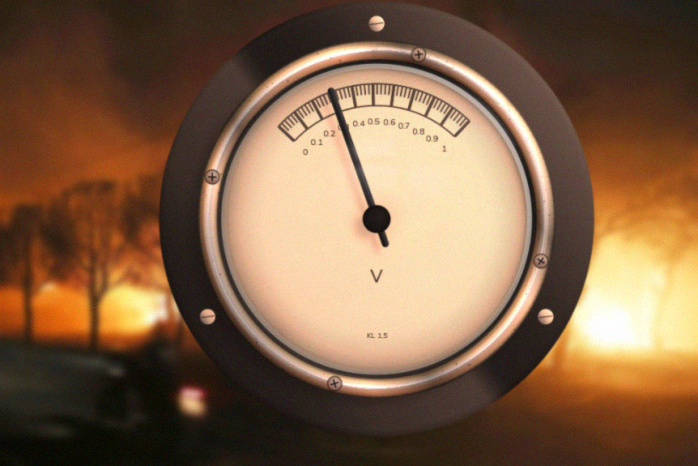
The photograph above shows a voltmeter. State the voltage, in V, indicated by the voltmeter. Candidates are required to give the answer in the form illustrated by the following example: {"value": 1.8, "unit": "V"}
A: {"value": 0.3, "unit": "V"}
